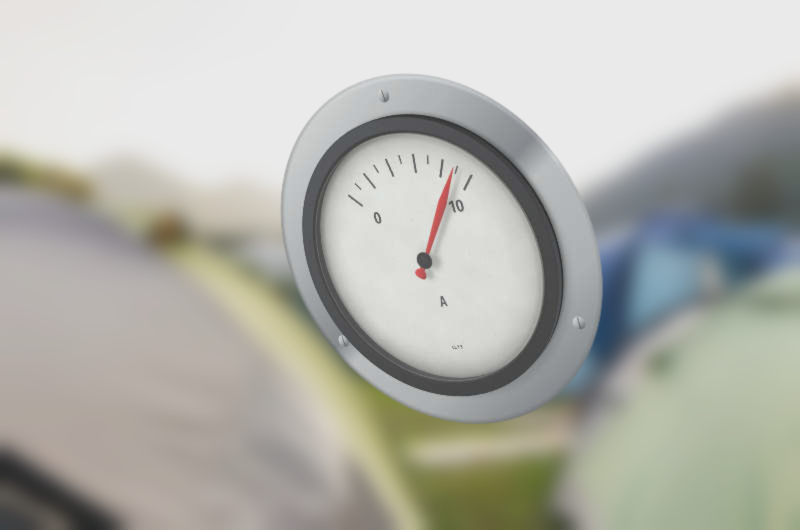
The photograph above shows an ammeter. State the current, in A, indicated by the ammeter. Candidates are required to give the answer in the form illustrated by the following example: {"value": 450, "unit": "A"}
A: {"value": 9, "unit": "A"}
